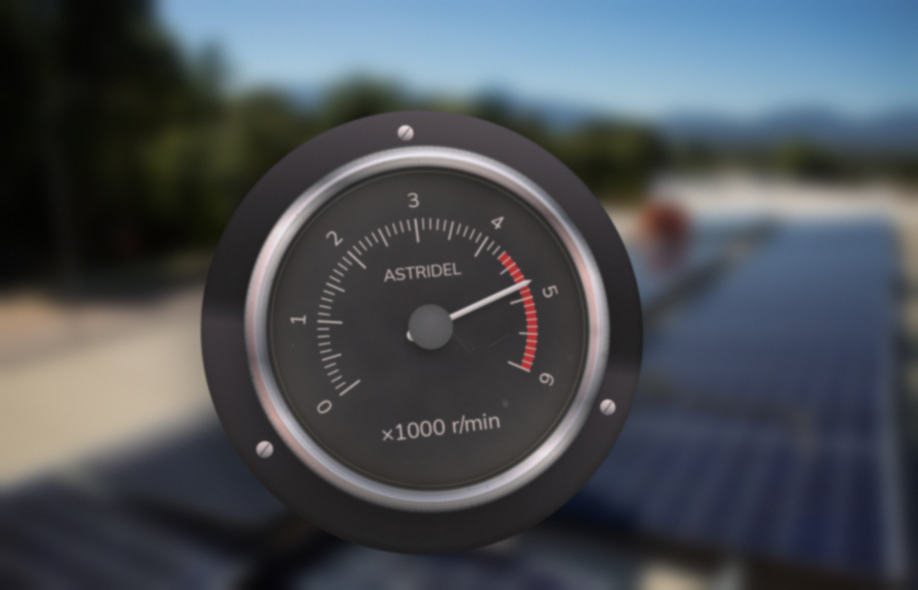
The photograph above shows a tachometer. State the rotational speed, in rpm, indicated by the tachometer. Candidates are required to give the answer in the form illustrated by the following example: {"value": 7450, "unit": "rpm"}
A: {"value": 4800, "unit": "rpm"}
